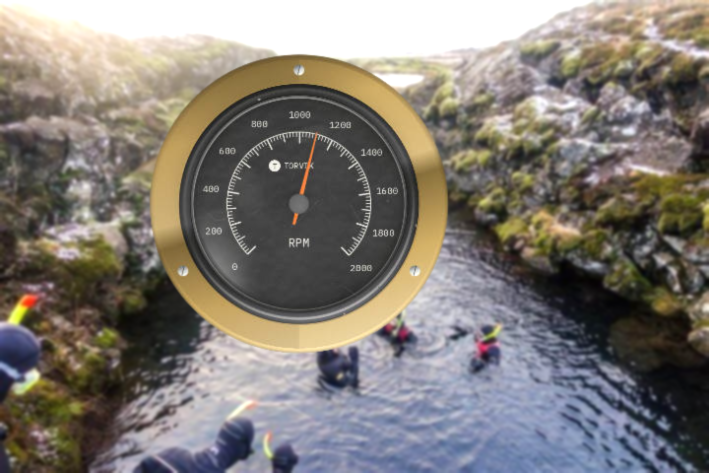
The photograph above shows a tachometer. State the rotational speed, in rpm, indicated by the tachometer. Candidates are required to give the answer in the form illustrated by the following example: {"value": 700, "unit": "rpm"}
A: {"value": 1100, "unit": "rpm"}
